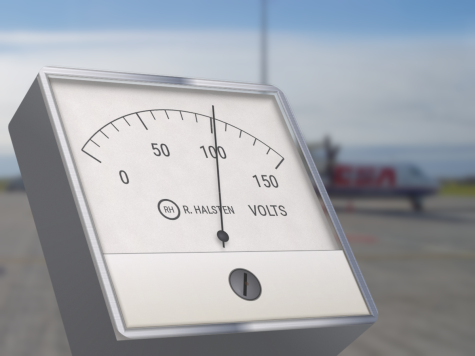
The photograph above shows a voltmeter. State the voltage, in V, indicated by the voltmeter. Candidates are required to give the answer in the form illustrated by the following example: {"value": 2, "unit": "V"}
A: {"value": 100, "unit": "V"}
